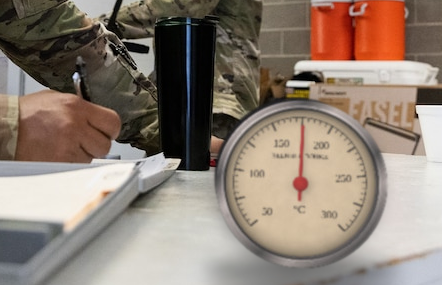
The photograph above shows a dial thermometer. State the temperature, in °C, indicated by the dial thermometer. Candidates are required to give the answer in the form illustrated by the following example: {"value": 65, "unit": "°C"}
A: {"value": 175, "unit": "°C"}
